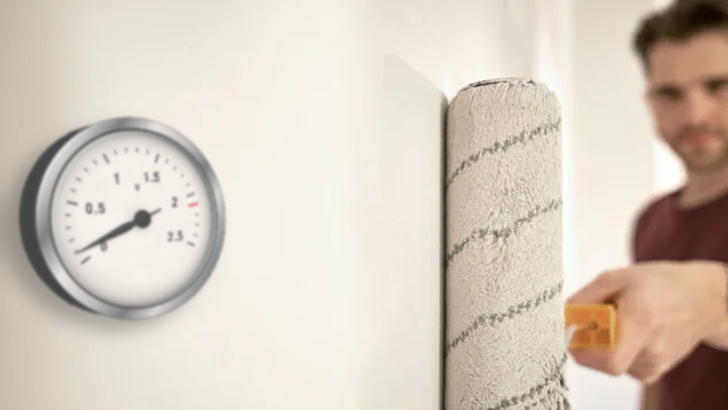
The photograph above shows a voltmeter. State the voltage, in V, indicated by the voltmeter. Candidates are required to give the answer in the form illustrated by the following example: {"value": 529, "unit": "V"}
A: {"value": 0.1, "unit": "V"}
